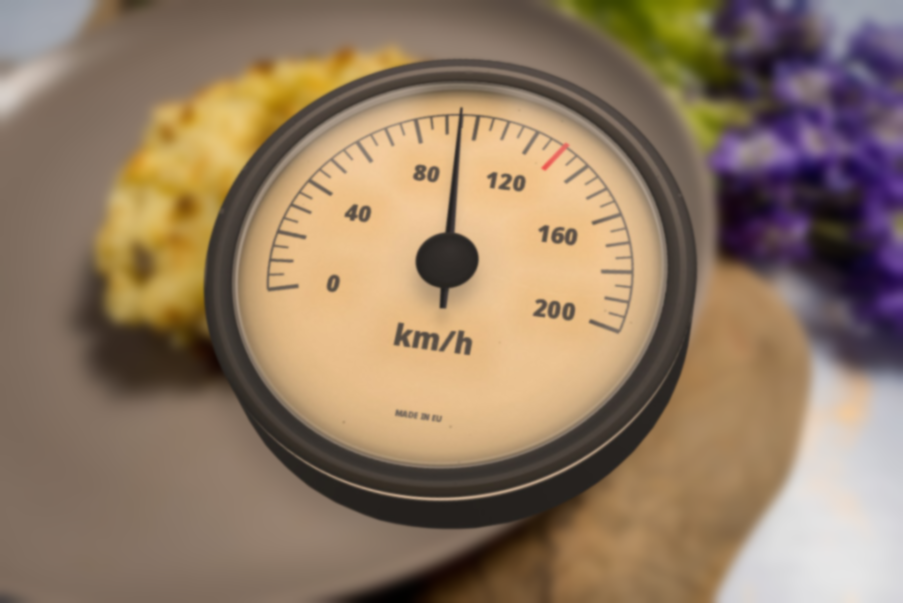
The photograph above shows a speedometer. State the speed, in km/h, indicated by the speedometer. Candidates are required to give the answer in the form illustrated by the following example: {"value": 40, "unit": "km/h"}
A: {"value": 95, "unit": "km/h"}
